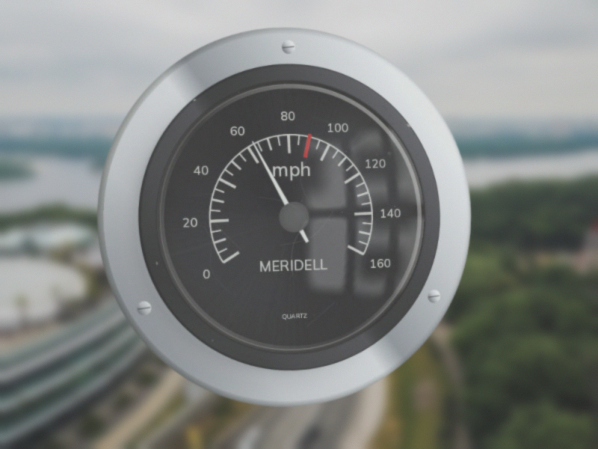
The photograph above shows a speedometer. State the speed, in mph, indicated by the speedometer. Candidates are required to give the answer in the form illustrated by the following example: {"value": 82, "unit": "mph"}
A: {"value": 62.5, "unit": "mph"}
